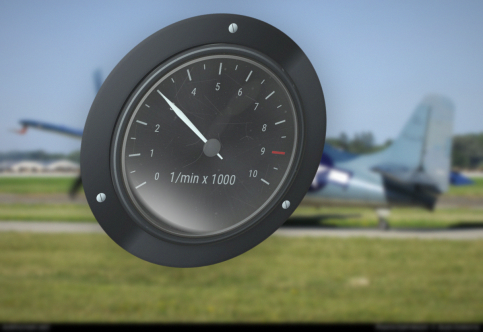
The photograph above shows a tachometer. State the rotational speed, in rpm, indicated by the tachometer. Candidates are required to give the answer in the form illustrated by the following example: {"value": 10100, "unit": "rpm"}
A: {"value": 3000, "unit": "rpm"}
